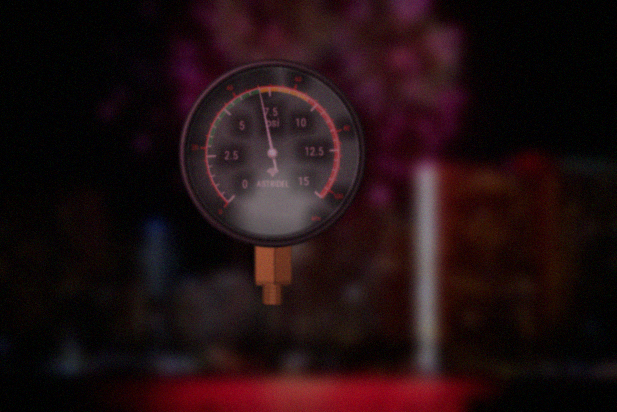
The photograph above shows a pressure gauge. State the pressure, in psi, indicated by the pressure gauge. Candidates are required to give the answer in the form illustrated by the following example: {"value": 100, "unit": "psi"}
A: {"value": 7, "unit": "psi"}
